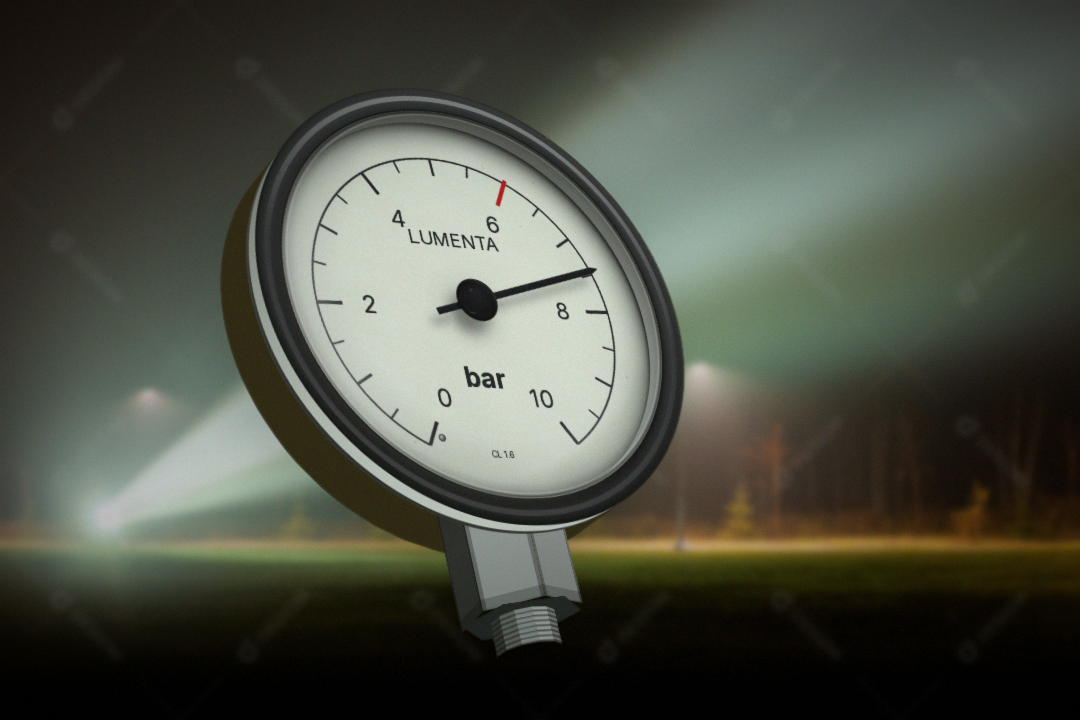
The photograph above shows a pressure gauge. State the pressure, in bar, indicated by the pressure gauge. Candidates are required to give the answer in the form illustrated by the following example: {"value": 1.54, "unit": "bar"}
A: {"value": 7.5, "unit": "bar"}
